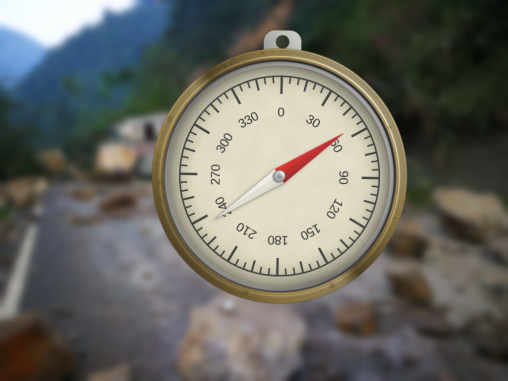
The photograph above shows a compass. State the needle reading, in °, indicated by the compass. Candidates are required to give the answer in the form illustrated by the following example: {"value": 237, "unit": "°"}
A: {"value": 55, "unit": "°"}
